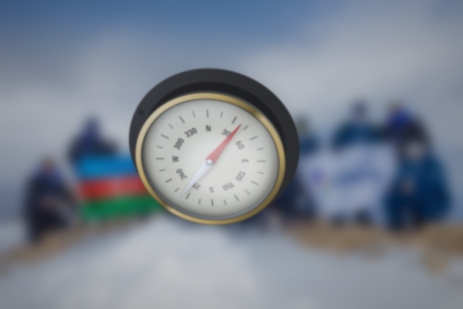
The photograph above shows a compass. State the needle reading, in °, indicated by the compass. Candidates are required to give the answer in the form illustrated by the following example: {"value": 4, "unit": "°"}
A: {"value": 37.5, "unit": "°"}
